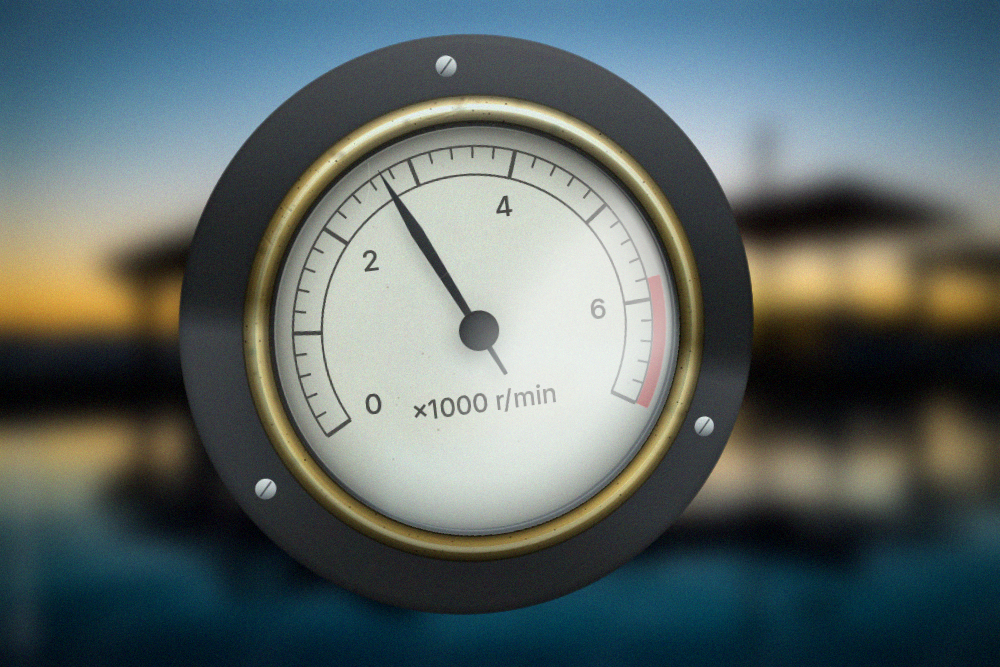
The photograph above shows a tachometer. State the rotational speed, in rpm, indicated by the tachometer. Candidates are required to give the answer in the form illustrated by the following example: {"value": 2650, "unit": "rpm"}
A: {"value": 2700, "unit": "rpm"}
